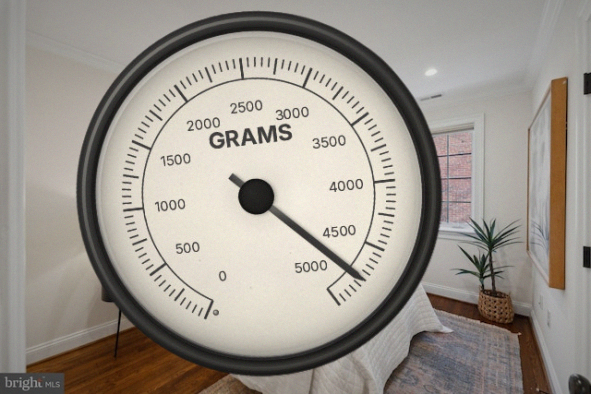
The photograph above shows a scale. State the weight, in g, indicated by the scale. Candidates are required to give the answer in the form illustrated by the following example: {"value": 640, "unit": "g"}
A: {"value": 4750, "unit": "g"}
